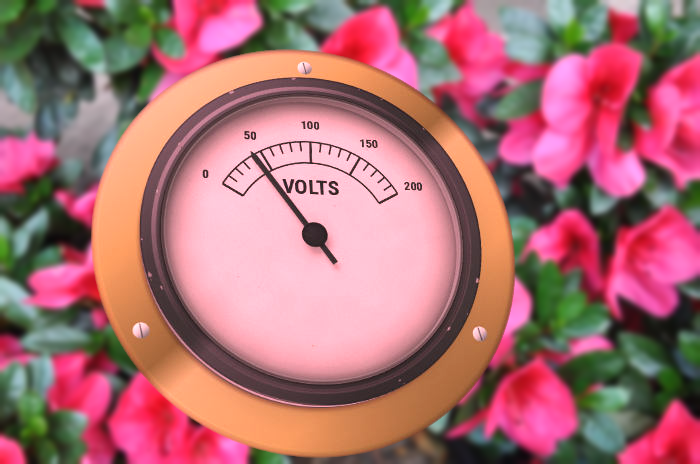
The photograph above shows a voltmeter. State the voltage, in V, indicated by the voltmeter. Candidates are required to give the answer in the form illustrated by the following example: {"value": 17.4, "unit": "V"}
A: {"value": 40, "unit": "V"}
